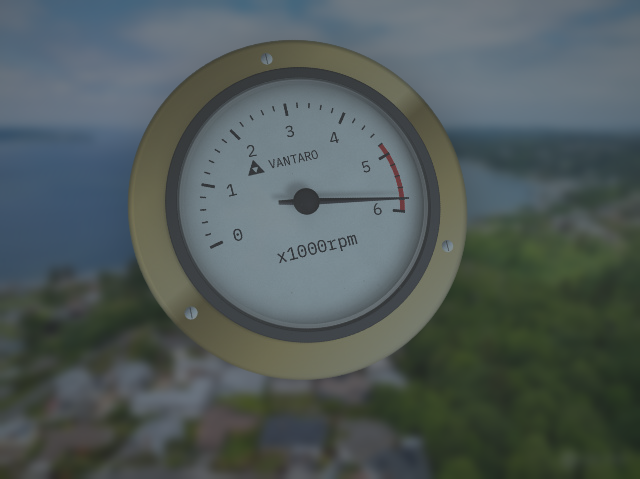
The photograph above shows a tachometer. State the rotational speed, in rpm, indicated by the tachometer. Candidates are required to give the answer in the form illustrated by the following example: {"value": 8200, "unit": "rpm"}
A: {"value": 5800, "unit": "rpm"}
